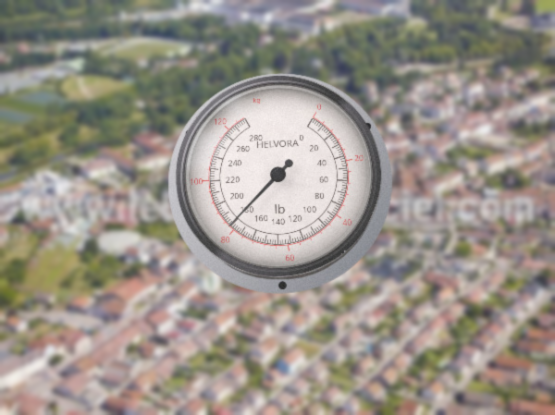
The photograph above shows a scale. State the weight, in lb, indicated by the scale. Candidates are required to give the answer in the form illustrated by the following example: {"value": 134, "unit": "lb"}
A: {"value": 180, "unit": "lb"}
